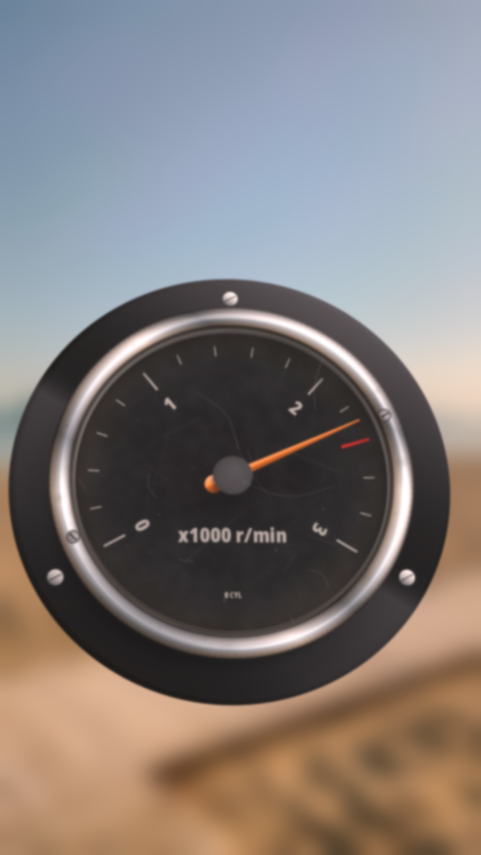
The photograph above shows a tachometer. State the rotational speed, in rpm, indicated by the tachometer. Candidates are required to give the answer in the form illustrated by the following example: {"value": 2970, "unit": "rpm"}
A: {"value": 2300, "unit": "rpm"}
